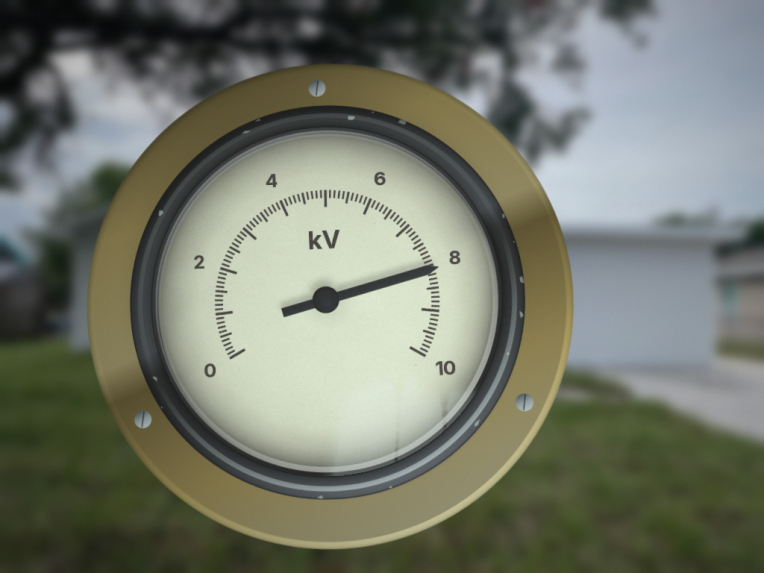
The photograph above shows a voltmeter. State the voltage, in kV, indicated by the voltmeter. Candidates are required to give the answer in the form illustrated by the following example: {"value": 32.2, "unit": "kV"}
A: {"value": 8.1, "unit": "kV"}
